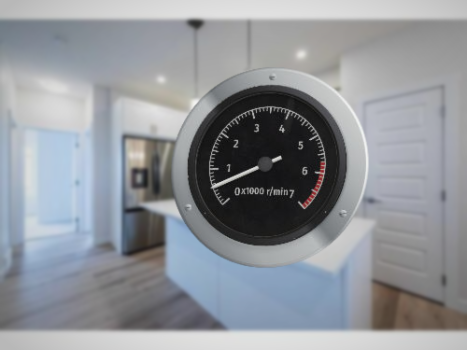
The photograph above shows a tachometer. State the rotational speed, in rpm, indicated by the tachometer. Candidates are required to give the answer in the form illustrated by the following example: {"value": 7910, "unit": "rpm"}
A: {"value": 500, "unit": "rpm"}
